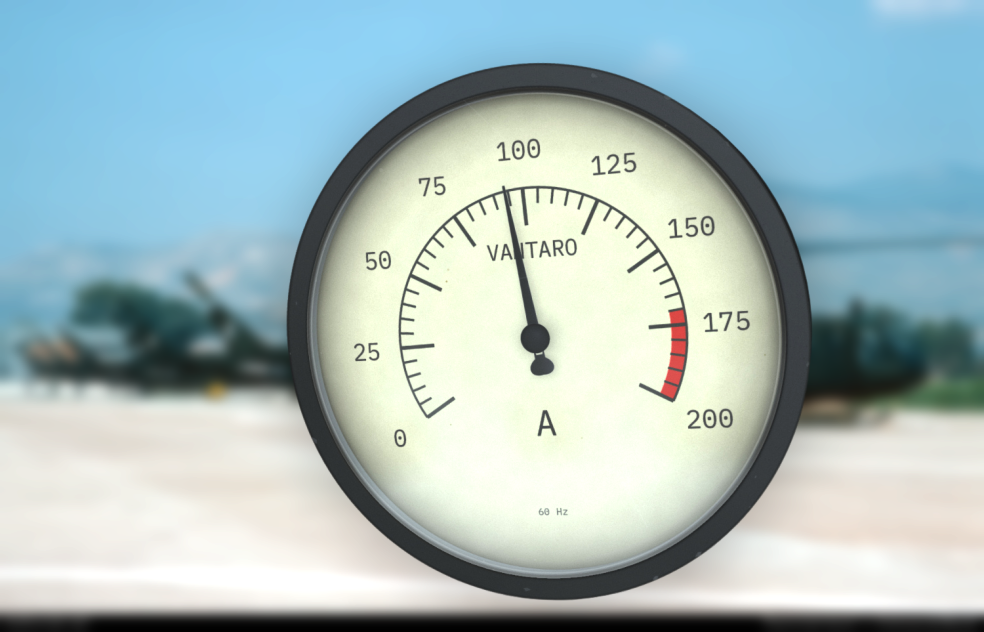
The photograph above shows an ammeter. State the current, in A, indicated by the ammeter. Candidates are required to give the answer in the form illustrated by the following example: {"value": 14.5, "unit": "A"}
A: {"value": 95, "unit": "A"}
